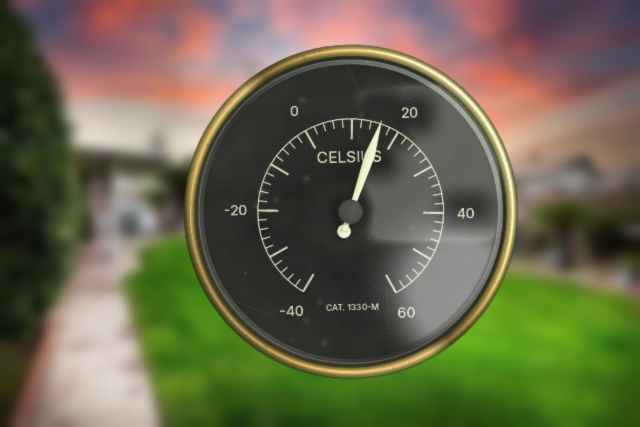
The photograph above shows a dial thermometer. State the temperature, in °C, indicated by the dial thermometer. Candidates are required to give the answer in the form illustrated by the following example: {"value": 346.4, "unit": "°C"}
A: {"value": 16, "unit": "°C"}
